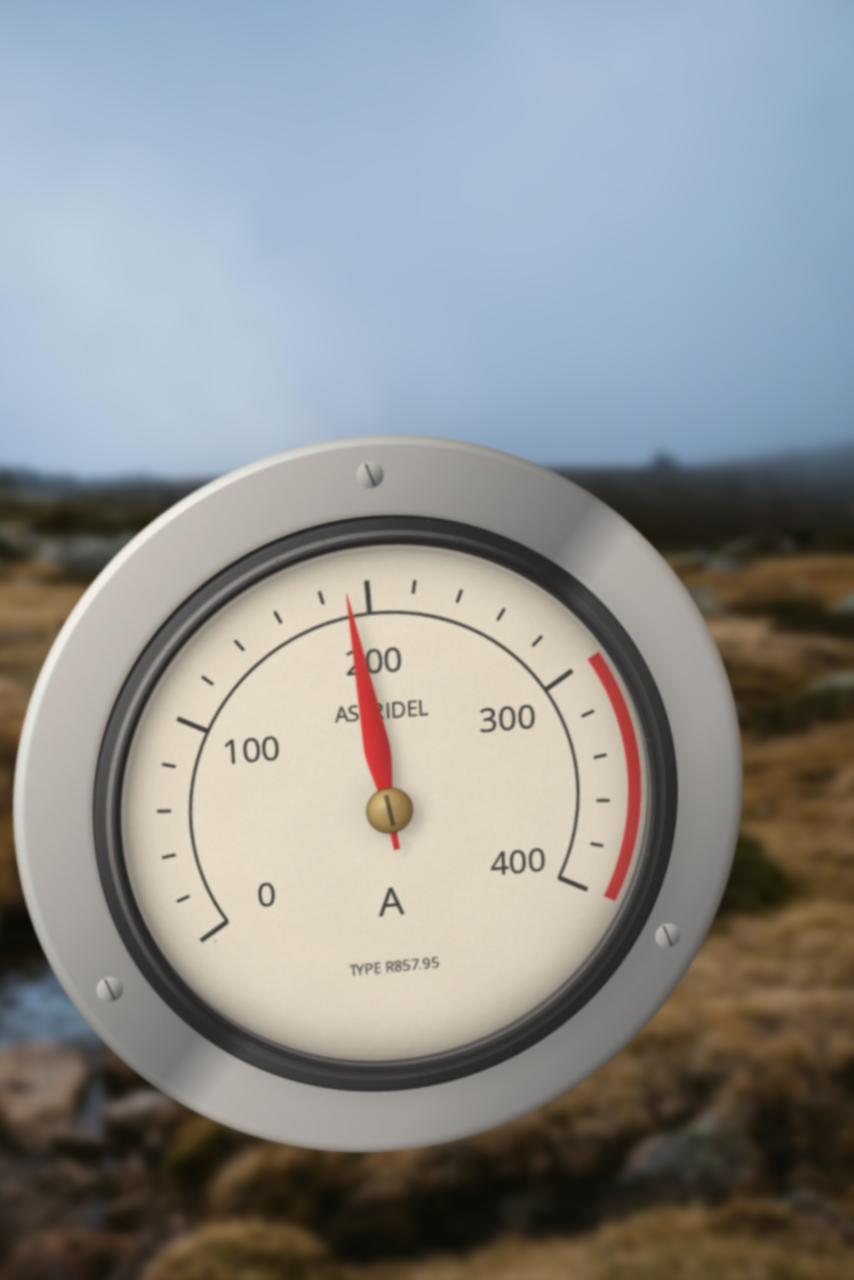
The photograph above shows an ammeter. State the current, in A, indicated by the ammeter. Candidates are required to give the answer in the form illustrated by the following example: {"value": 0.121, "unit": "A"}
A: {"value": 190, "unit": "A"}
